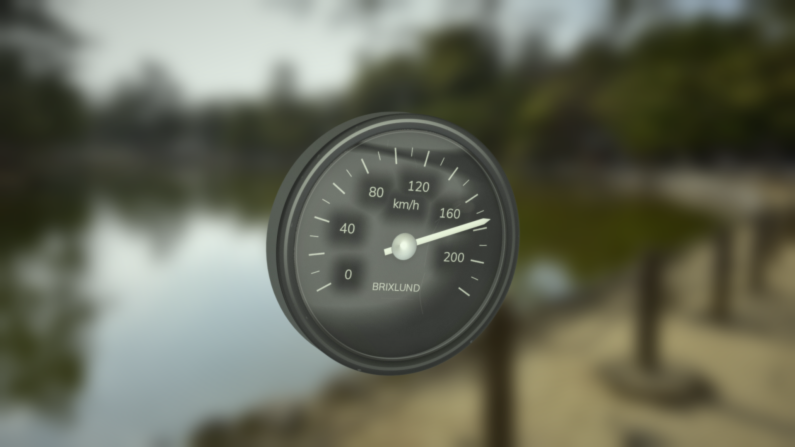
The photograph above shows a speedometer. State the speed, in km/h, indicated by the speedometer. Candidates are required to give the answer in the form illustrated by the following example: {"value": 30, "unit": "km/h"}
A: {"value": 175, "unit": "km/h"}
